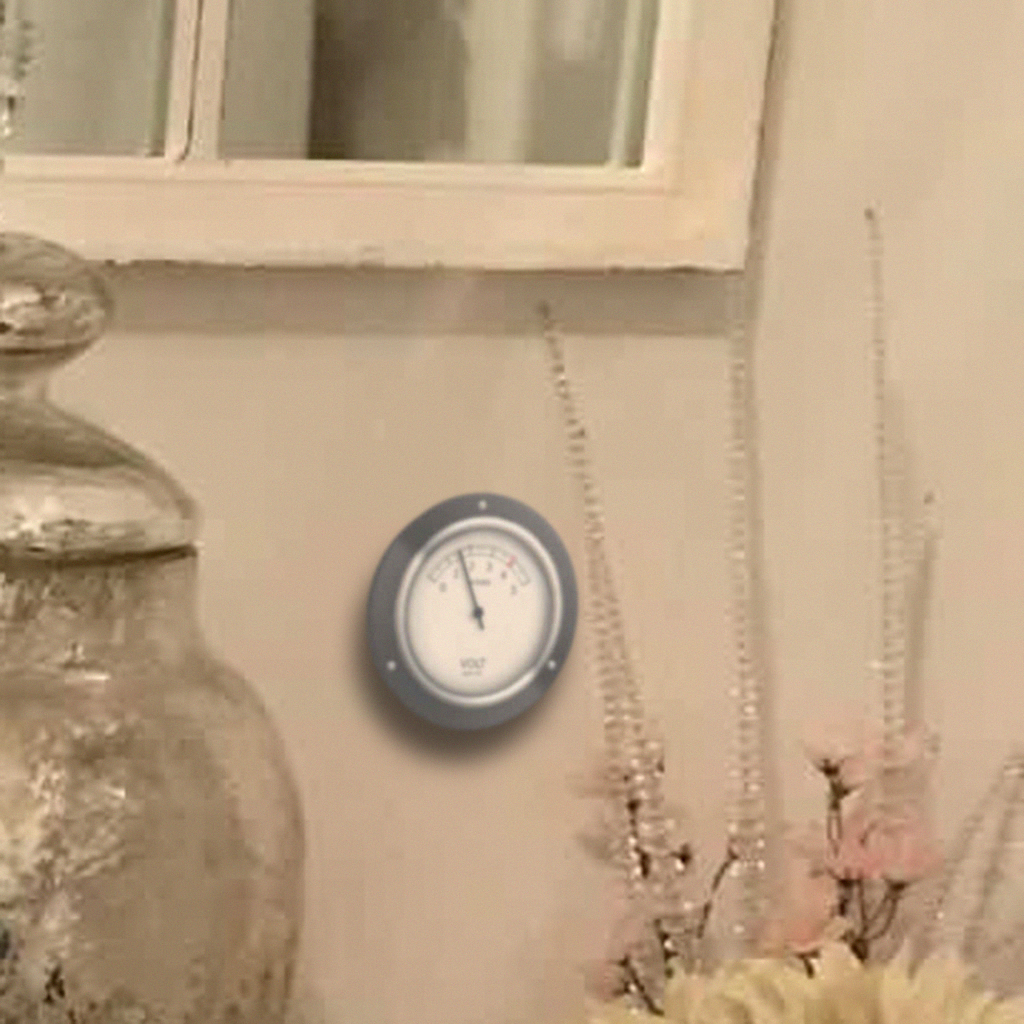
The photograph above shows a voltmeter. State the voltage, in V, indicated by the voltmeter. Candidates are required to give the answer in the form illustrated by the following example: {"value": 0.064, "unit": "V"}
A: {"value": 1.5, "unit": "V"}
